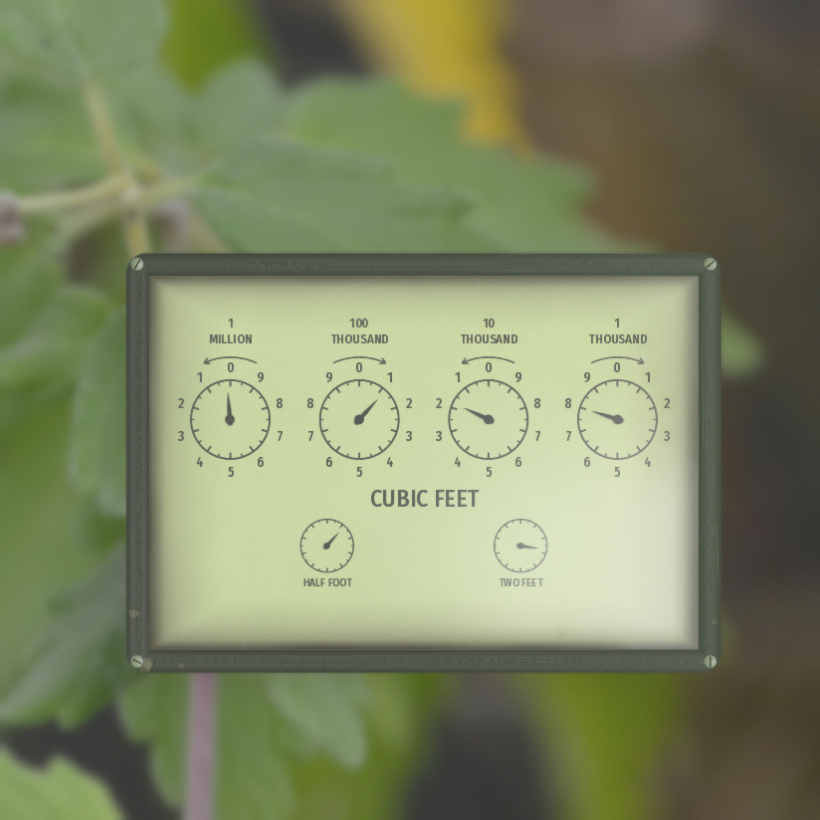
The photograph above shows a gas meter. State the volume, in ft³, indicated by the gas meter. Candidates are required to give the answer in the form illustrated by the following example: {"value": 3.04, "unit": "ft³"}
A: {"value": 11800, "unit": "ft³"}
